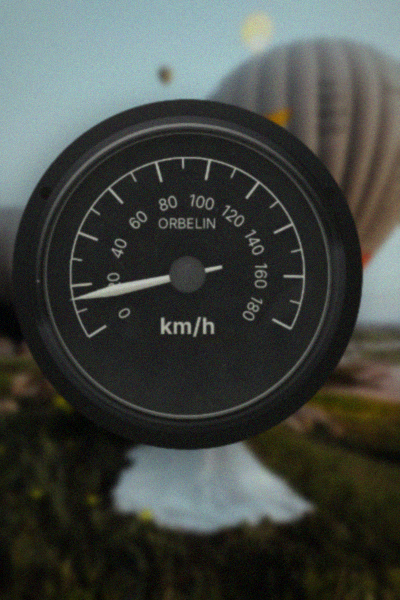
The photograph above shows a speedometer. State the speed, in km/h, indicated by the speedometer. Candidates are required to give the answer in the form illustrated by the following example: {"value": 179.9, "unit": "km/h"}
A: {"value": 15, "unit": "km/h"}
